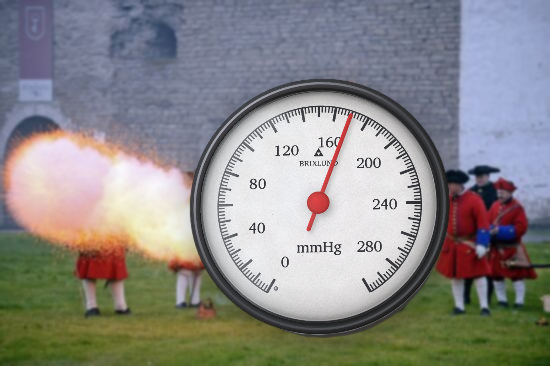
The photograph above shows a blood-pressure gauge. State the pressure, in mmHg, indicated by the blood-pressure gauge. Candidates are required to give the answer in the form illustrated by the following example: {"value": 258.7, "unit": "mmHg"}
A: {"value": 170, "unit": "mmHg"}
